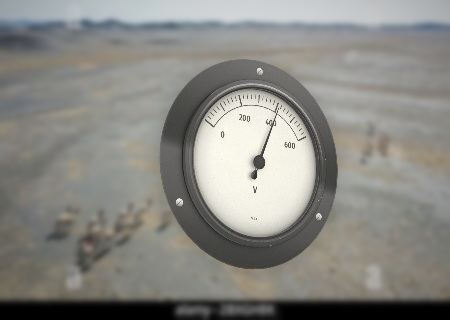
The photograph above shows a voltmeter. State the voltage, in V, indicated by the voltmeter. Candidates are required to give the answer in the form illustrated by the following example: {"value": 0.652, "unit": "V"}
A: {"value": 400, "unit": "V"}
